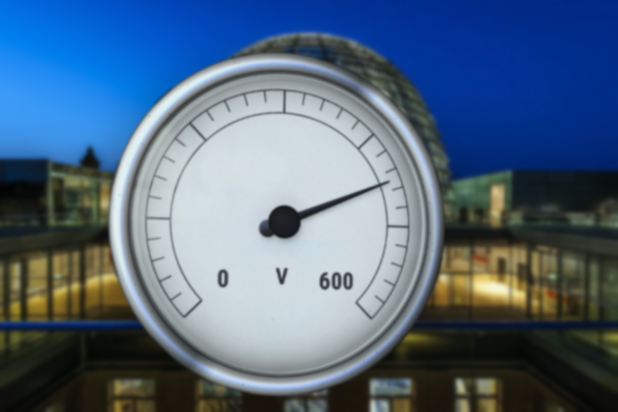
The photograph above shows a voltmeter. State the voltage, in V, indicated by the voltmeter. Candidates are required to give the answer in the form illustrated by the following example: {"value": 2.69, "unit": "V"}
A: {"value": 450, "unit": "V"}
